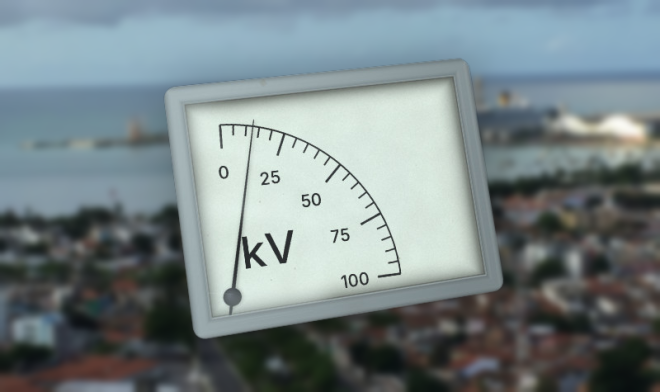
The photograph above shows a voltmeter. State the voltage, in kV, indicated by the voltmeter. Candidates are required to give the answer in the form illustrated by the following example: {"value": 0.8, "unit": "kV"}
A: {"value": 12.5, "unit": "kV"}
